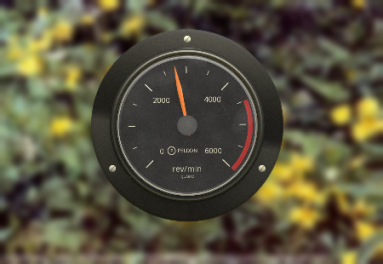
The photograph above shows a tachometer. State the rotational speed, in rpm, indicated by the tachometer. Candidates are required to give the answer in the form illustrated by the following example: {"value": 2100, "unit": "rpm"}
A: {"value": 2750, "unit": "rpm"}
